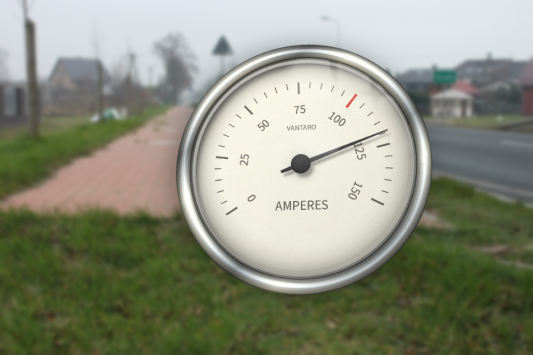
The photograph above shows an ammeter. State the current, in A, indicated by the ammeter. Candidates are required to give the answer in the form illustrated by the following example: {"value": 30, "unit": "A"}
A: {"value": 120, "unit": "A"}
